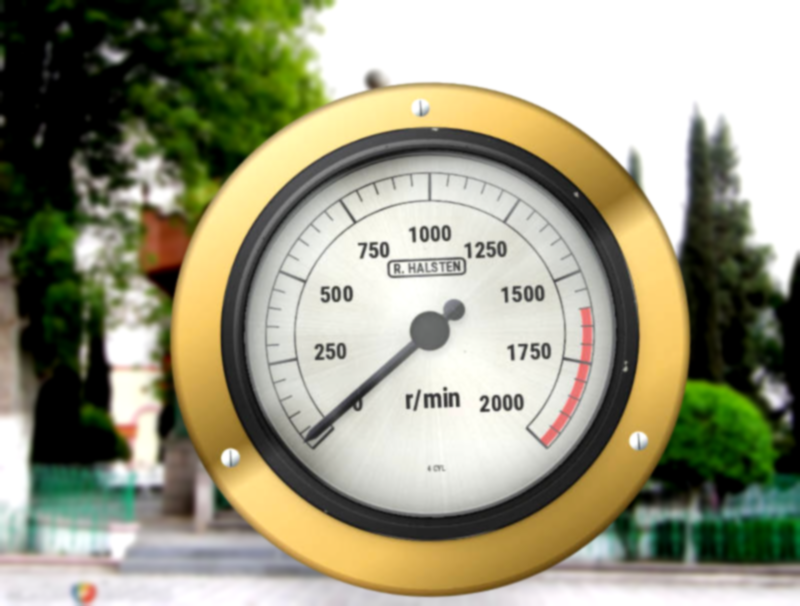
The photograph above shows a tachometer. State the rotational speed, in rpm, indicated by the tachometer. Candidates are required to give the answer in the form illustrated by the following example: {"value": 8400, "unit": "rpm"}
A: {"value": 25, "unit": "rpm"}
